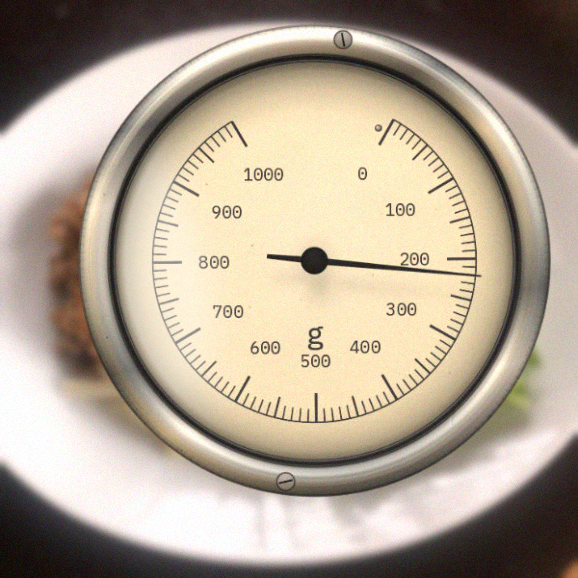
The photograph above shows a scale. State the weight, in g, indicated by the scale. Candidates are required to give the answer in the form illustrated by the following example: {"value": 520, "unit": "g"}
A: {"value": 220, "unit": "g"}
